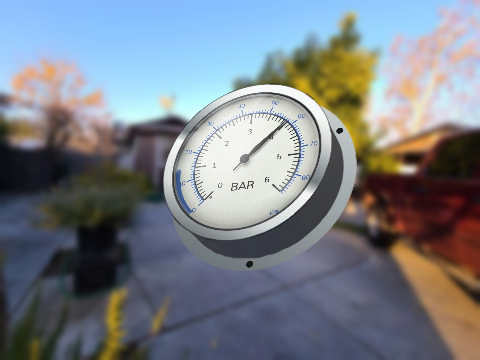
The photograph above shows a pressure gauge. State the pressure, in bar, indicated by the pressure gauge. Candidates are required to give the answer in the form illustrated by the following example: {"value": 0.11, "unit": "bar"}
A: {"value": 4, "unit": "bar"}
